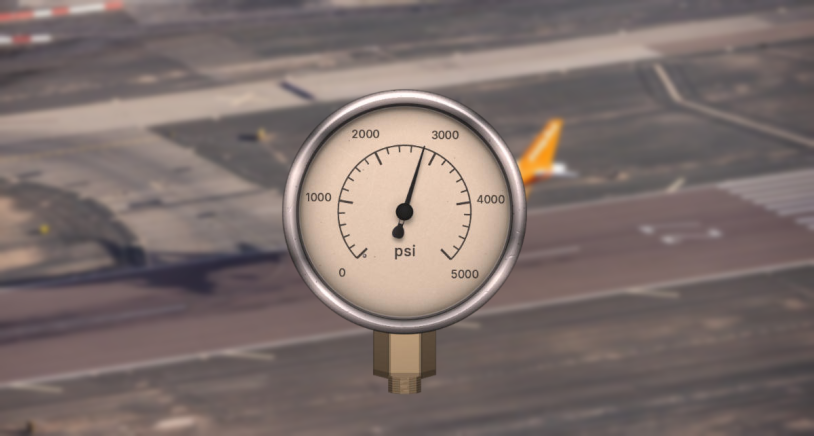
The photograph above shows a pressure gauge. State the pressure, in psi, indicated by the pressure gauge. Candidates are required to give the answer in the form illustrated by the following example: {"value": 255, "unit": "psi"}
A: {"value": 2800, "unit": "psi"}
